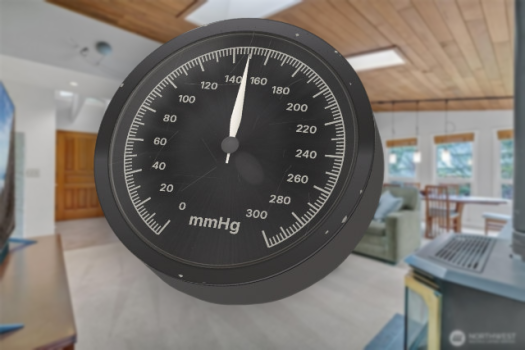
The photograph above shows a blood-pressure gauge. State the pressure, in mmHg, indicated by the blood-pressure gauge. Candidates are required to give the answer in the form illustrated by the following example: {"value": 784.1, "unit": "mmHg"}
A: {"value": 150, "unit": "mmHg"}
